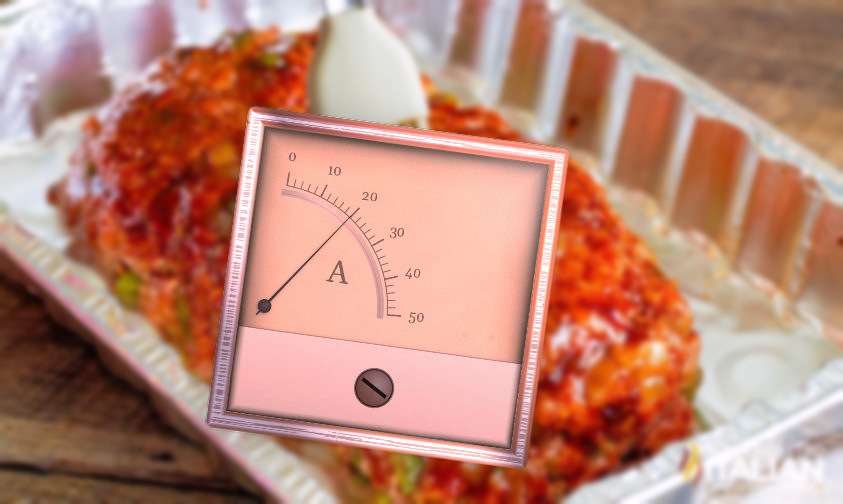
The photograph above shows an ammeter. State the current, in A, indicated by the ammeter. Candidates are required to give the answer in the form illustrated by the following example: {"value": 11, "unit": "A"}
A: {"value": 20, "unit": "A"}
